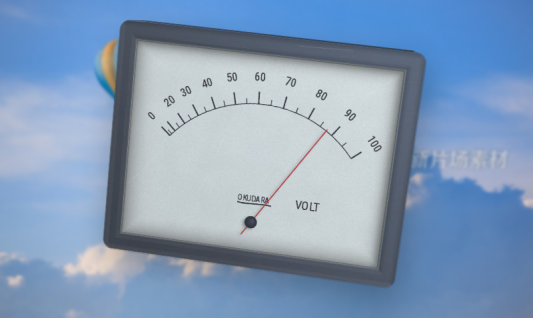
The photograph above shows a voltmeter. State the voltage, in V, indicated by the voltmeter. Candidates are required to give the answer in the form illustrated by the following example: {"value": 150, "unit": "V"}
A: {"value": 87.5, "unit": "V"}
